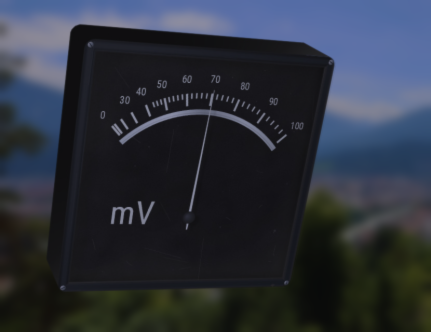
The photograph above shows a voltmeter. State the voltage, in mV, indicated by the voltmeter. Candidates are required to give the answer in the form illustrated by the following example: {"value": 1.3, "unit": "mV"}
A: {"value": 70, "unit": "mV"}
